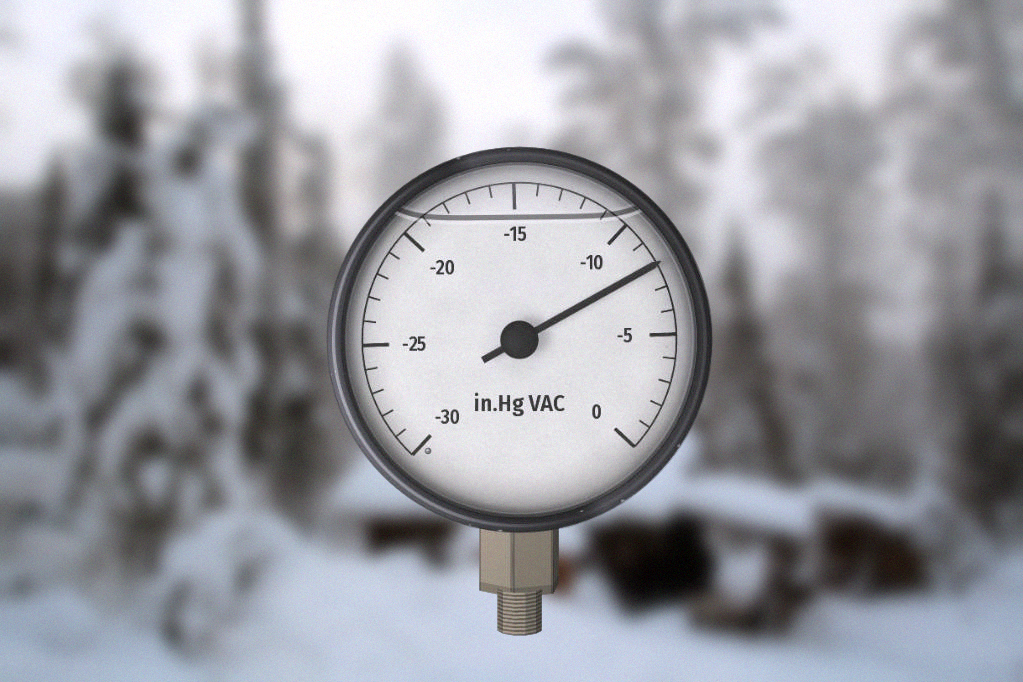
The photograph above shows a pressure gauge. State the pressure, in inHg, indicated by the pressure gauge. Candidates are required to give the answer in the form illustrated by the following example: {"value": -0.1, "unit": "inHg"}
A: {"value": -8, "unit": "inHg"}
